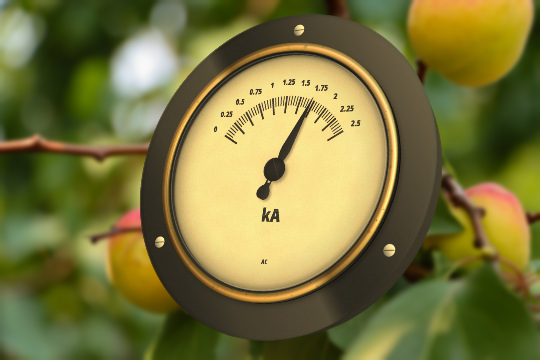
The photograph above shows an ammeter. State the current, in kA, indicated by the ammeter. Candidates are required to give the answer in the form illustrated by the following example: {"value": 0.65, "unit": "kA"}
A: {"value": 1.75, "unit": "kA"}
